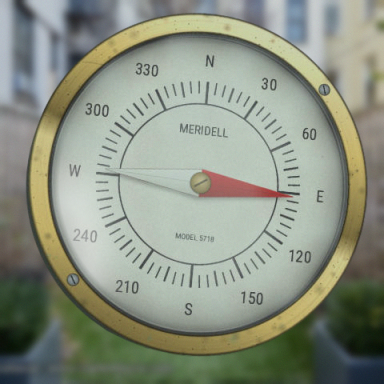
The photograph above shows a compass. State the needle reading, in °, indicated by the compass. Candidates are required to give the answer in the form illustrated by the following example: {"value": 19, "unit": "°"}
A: {"value": 92.5, "unit": "°"}
